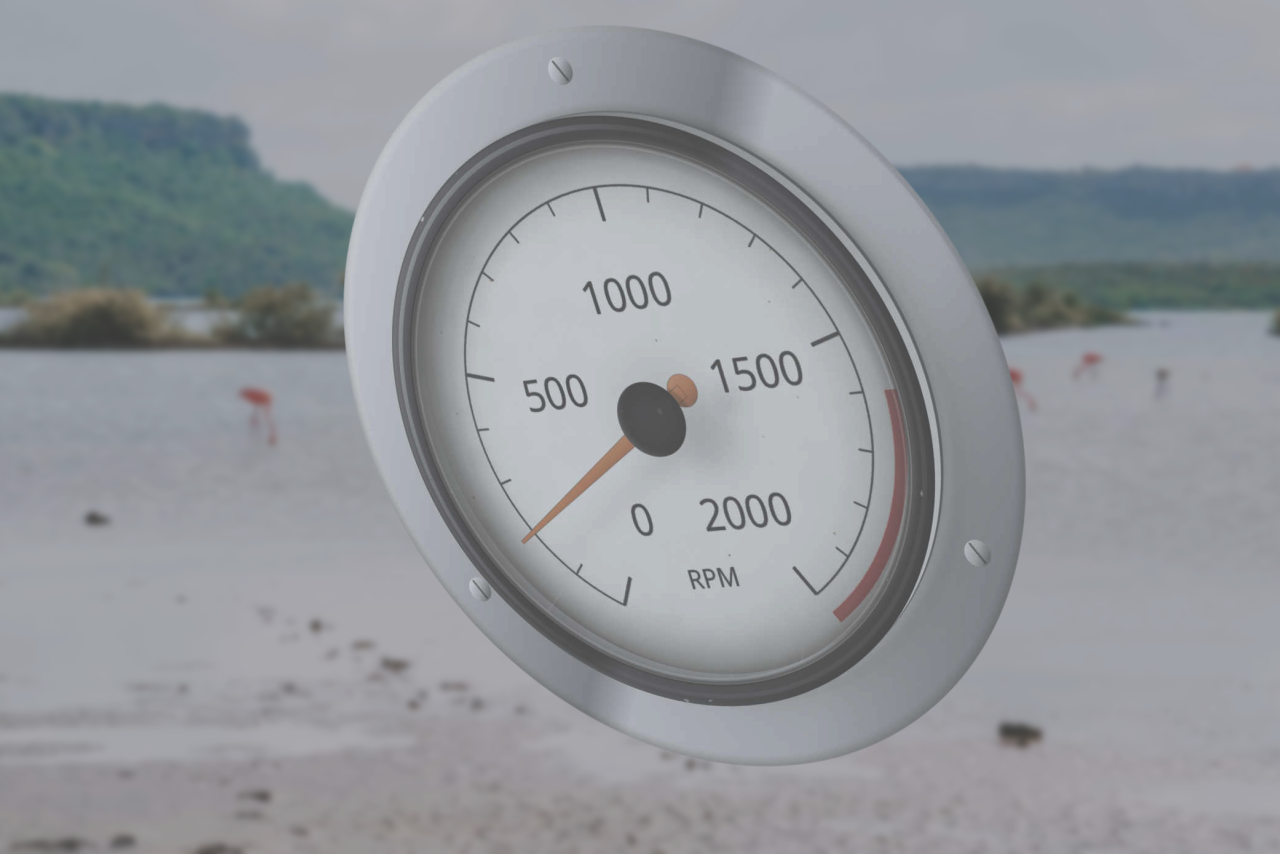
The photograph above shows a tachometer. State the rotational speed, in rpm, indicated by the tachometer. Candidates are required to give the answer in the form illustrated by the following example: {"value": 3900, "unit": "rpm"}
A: {"value": 200, "unit": "rpm"}
